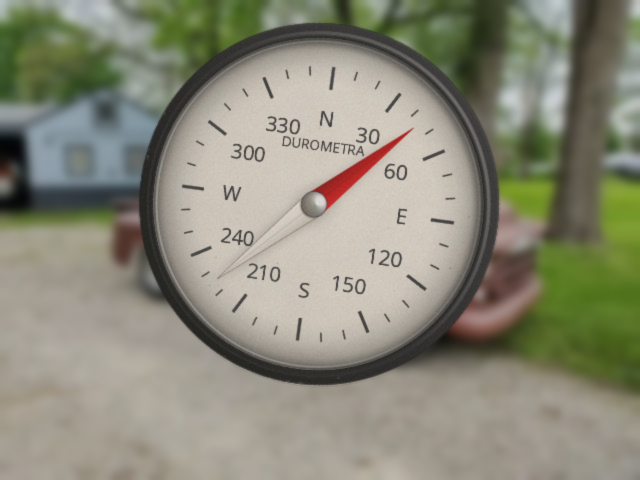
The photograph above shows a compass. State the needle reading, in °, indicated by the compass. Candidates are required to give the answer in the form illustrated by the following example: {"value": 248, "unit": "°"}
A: {"value": 45, "unit": "°"}
